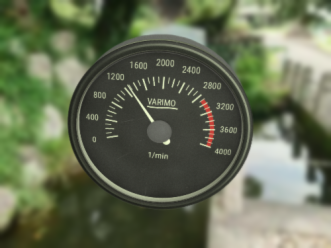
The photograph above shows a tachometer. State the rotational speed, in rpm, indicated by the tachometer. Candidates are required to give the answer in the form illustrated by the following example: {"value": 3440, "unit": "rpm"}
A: {"value": 1300, "unit": "rpm"}
